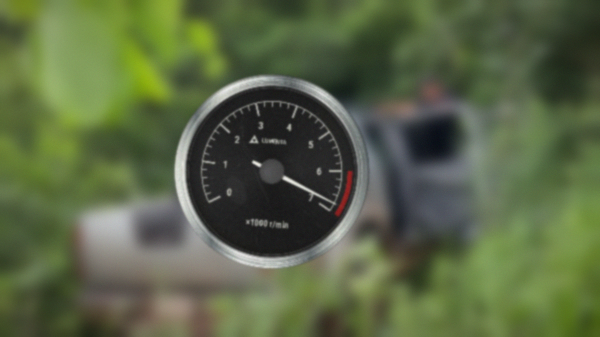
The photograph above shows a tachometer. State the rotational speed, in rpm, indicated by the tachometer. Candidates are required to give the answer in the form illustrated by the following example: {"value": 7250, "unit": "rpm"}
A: {"value": 6800, "unit": "rpm"}
